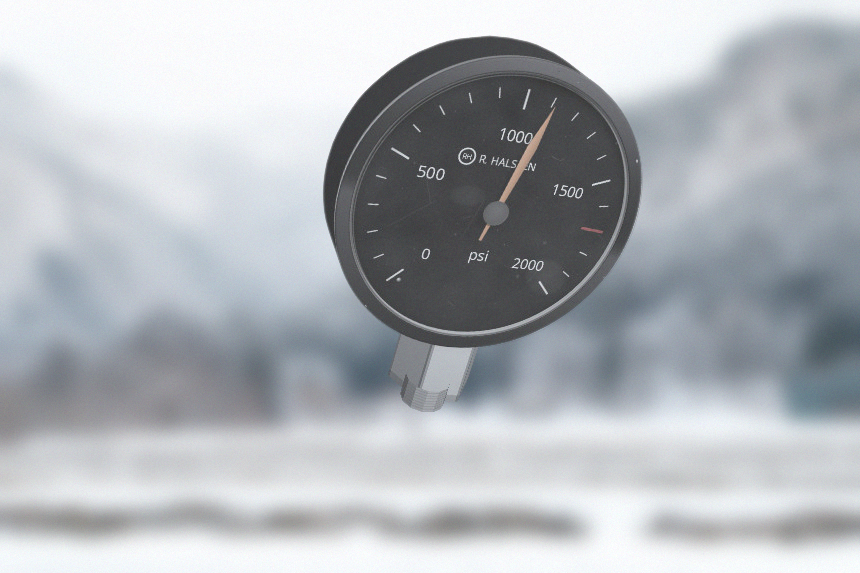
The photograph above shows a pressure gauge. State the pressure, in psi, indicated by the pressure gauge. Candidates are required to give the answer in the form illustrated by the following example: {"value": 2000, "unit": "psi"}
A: {"value": 1100, "unit": "psi"}
